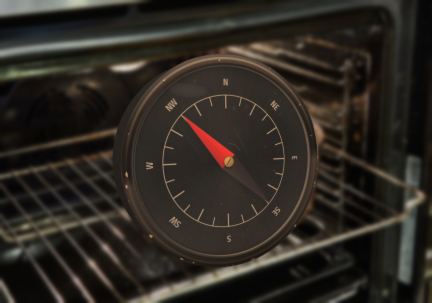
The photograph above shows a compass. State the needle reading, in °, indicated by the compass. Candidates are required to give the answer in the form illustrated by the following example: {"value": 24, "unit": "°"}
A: {"value": 315, "unit": "°"}
